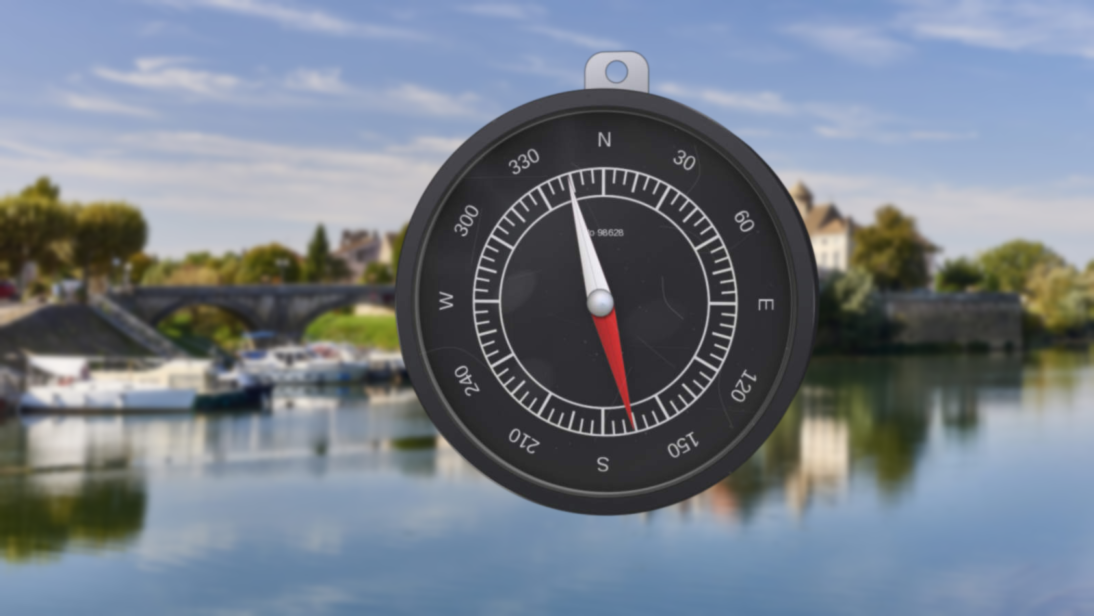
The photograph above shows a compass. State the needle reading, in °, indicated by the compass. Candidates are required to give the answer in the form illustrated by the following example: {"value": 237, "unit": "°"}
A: {"value": 165, "unit": "°"}
